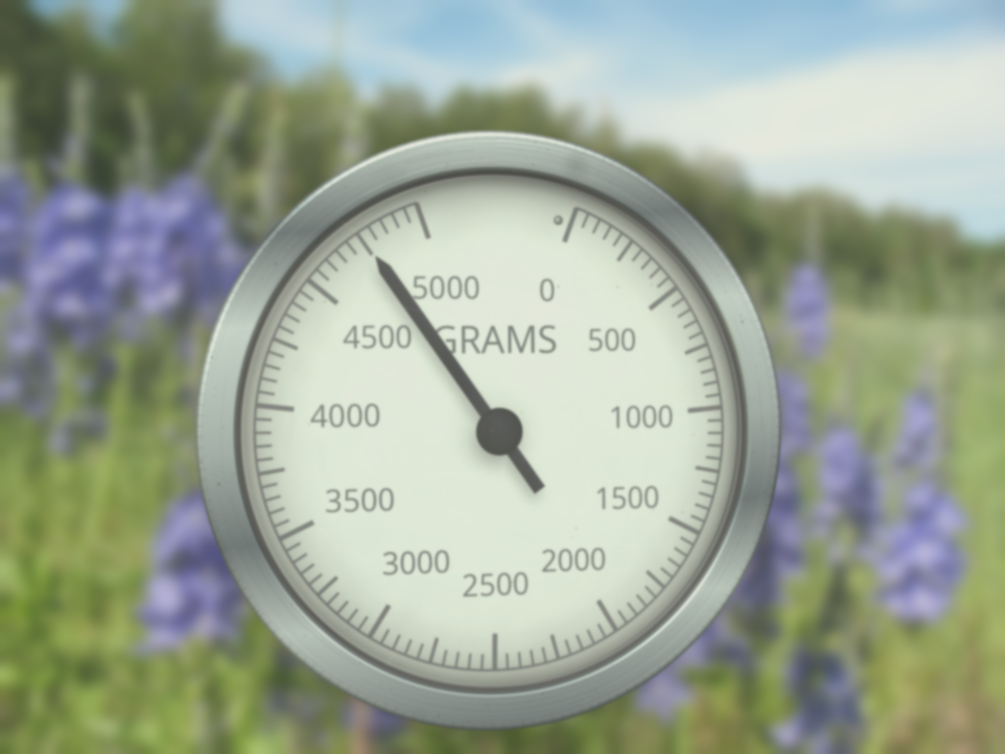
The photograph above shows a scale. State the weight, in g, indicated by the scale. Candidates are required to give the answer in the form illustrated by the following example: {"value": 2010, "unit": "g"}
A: {"value": 4750, "unit": "g"}
